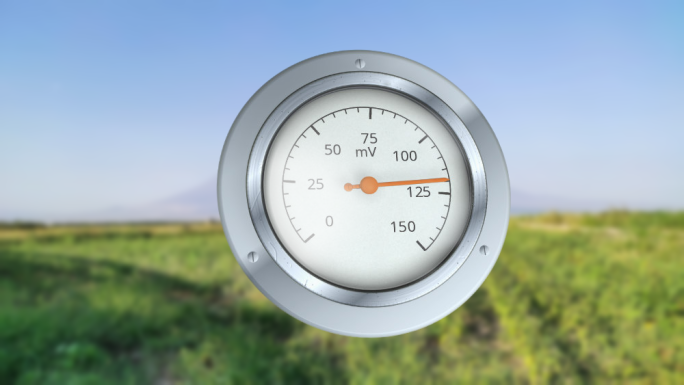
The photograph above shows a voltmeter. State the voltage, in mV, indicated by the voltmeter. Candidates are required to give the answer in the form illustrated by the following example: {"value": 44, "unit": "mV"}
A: {"value": 120, "unit": "mV"}
